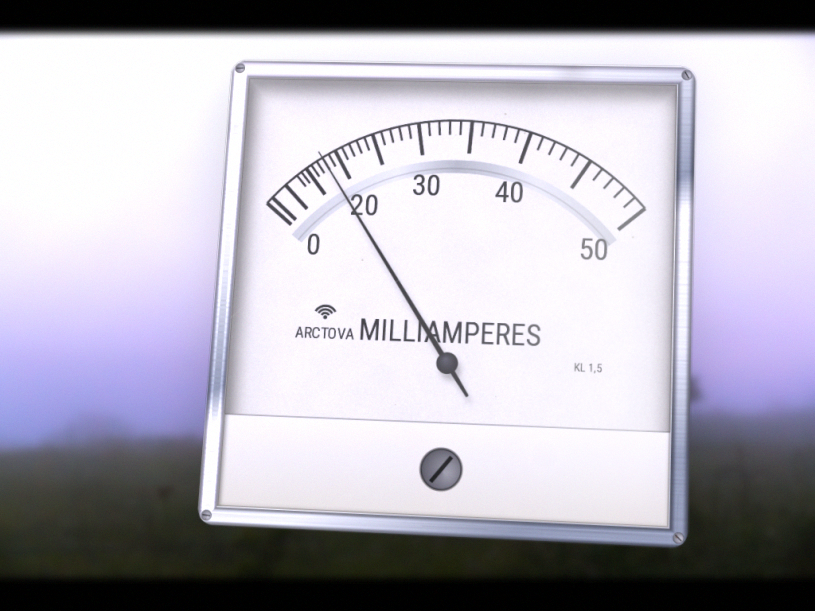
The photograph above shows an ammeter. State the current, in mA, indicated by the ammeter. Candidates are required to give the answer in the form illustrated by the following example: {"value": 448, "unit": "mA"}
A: {"value": 18, "unit": "mA"}
